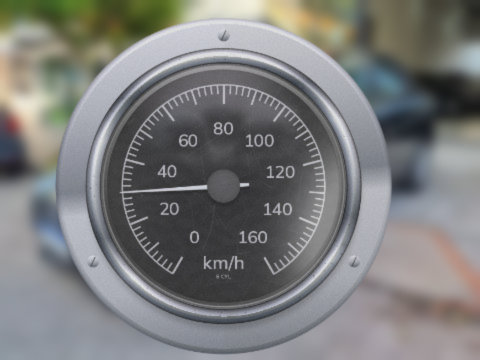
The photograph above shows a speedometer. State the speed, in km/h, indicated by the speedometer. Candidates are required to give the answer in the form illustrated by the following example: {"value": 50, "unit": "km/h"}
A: {"value": 30, "unit": "km/h"}
